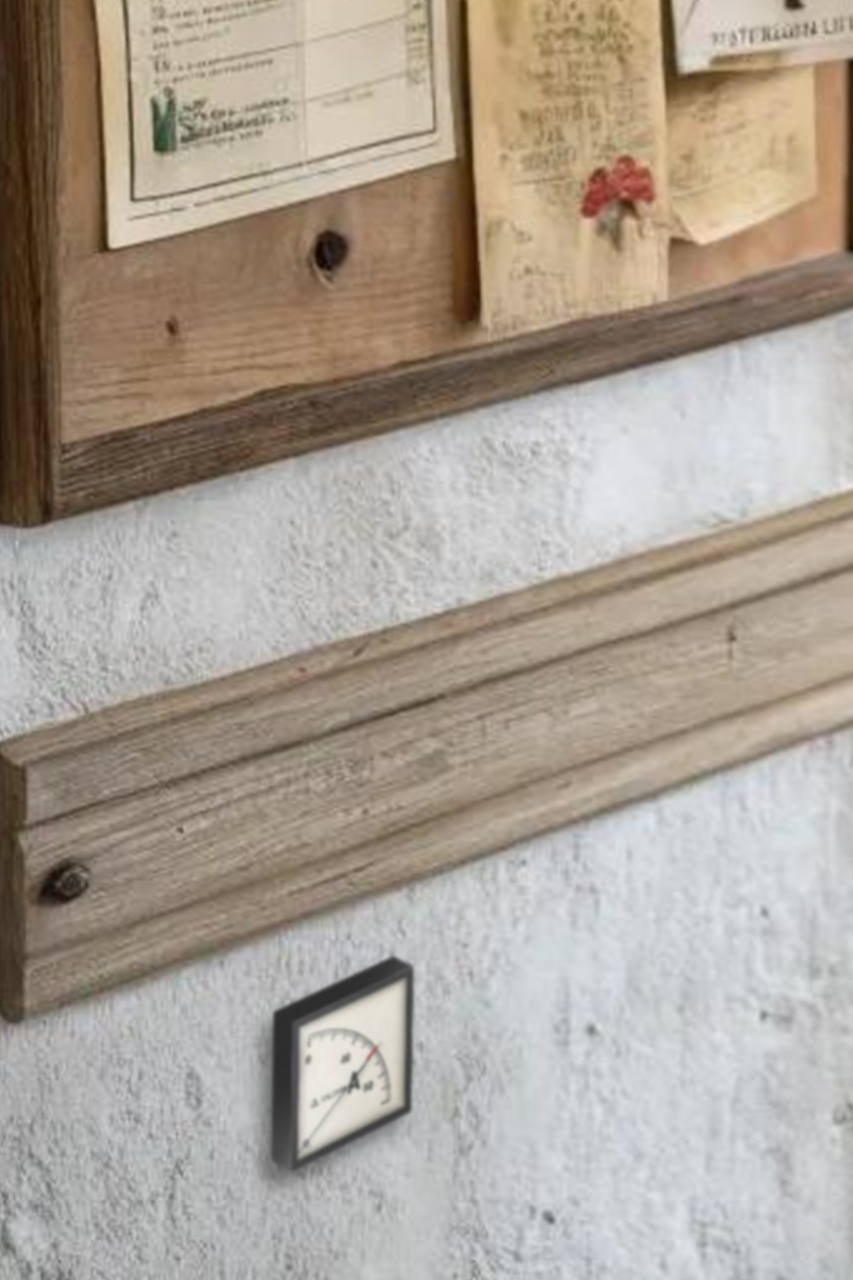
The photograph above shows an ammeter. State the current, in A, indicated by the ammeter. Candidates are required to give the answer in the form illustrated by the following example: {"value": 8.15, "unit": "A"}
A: {"value": 60, "unit": "A"}
